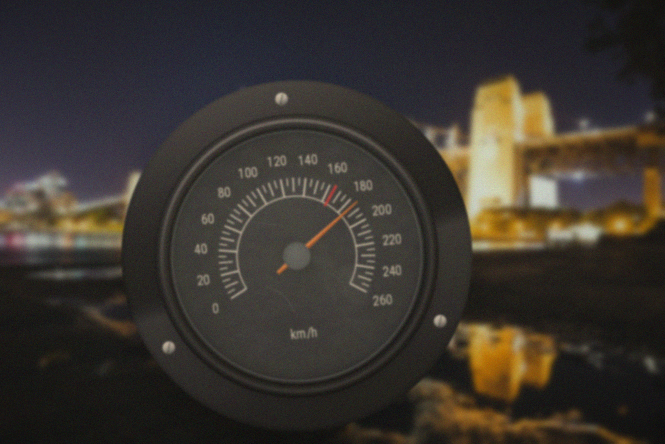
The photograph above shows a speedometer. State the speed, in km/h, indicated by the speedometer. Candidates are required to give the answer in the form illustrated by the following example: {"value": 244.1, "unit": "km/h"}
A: {"value": 185, "unit": "km/h"}
